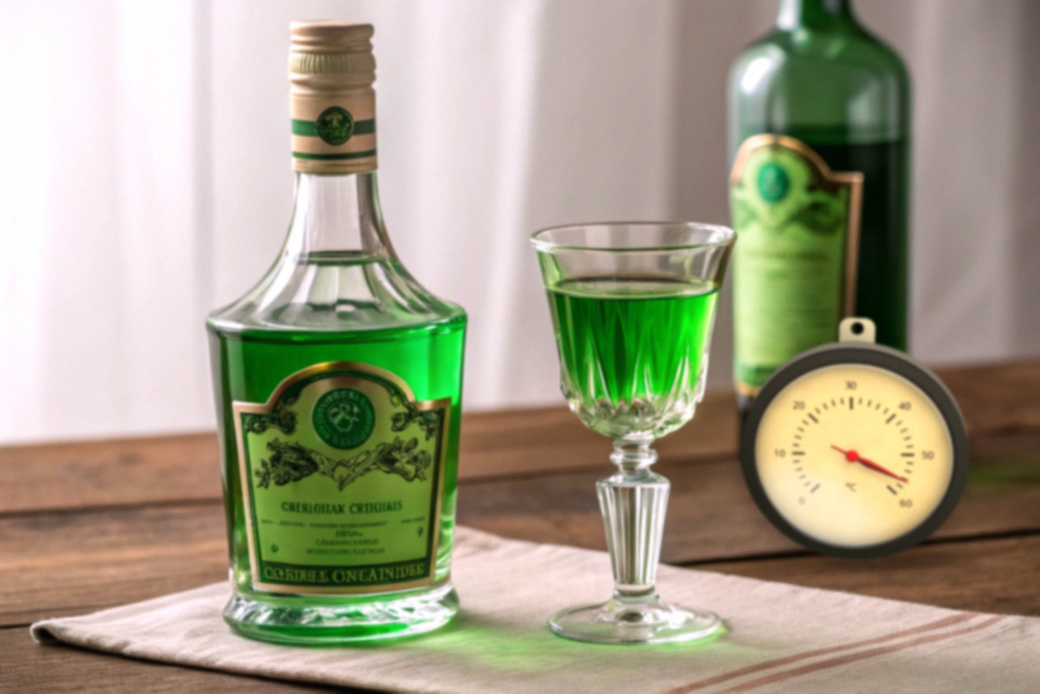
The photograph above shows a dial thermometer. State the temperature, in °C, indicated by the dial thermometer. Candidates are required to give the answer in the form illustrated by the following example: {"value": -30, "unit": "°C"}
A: {"value": 56, "unit": "°C"}
